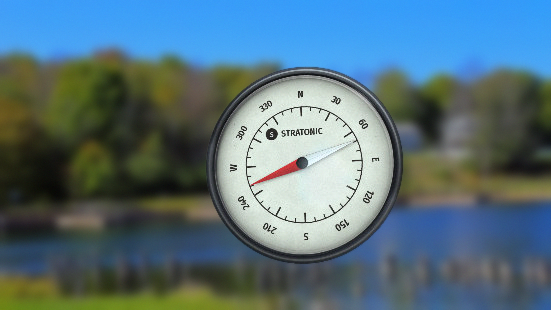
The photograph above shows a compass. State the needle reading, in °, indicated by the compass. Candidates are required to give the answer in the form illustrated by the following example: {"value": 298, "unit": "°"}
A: {"value": 250, "unit": "°"}
